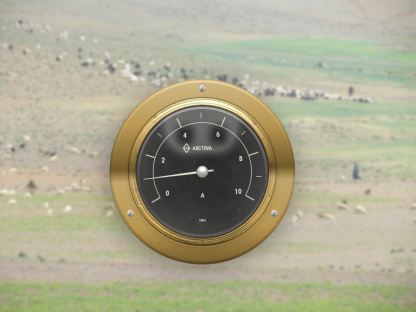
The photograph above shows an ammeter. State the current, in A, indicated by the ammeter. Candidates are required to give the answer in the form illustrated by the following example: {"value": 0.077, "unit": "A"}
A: {"value": 1, "unit": "A"}
